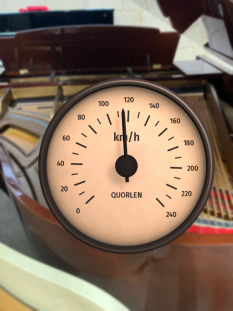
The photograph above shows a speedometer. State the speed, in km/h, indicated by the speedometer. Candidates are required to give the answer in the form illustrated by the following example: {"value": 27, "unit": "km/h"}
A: {"value": 115, "unit": "km/h"}
